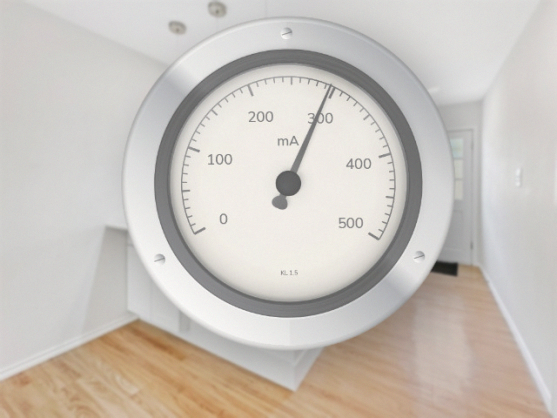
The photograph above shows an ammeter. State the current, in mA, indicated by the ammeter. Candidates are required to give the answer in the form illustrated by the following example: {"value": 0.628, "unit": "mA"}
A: {"value": 295, "unit": "mA"}
